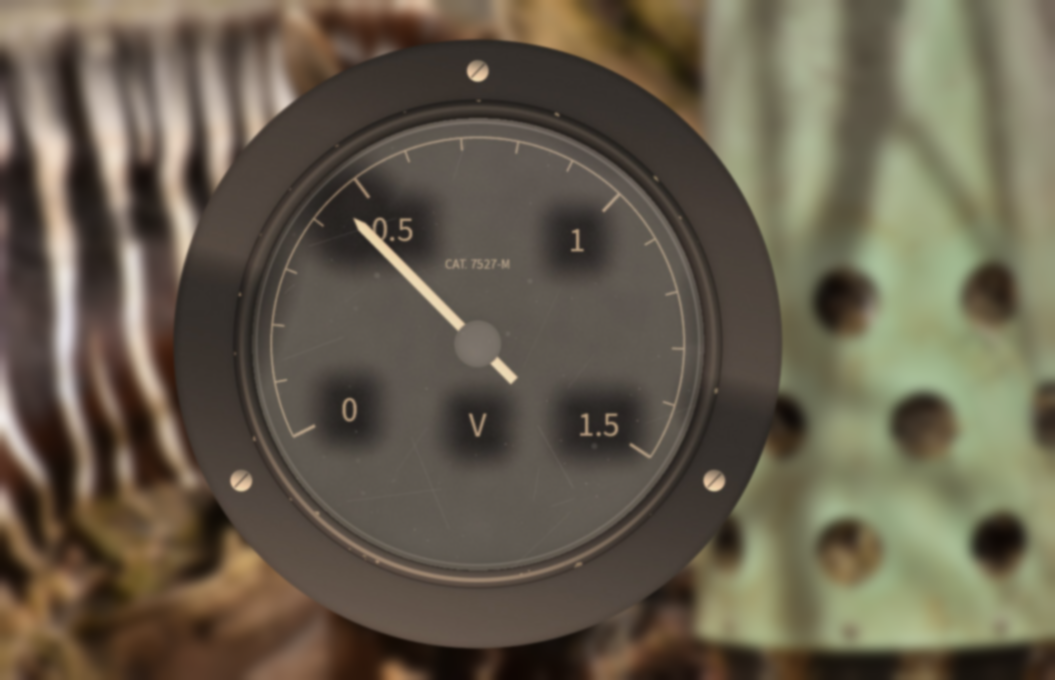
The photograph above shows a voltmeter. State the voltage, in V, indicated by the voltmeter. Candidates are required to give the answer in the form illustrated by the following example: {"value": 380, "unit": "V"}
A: {"value": 0.45, "unit": "V"}
